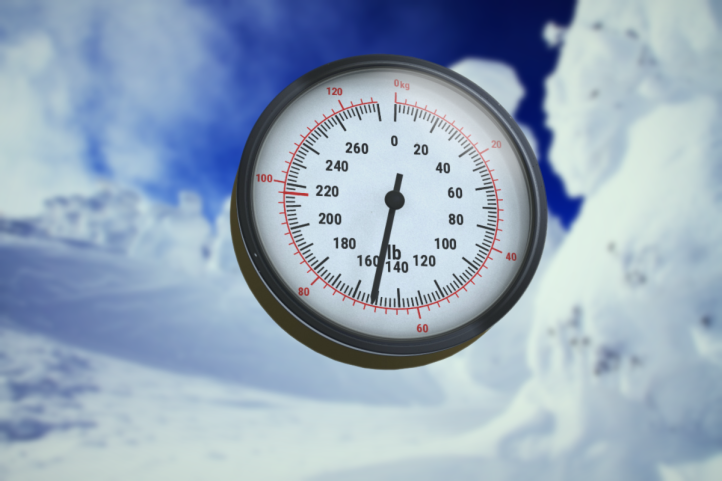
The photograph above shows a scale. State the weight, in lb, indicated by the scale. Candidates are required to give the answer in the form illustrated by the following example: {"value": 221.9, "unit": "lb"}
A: {"value": 152, "unit": "lb"}
